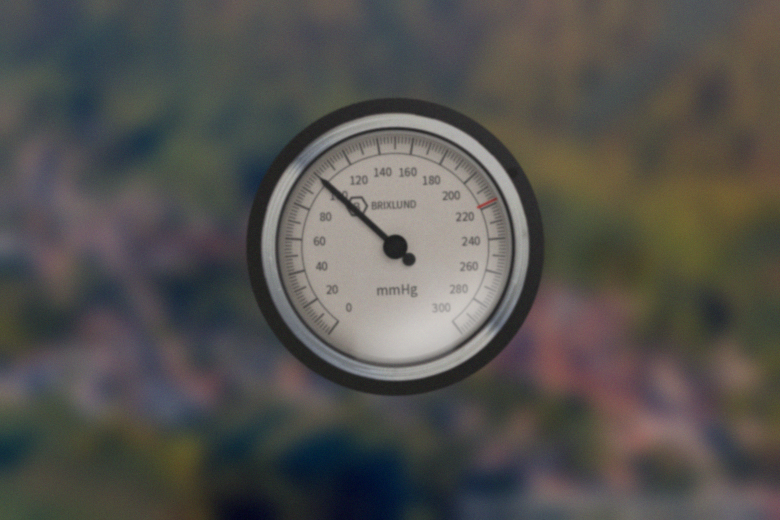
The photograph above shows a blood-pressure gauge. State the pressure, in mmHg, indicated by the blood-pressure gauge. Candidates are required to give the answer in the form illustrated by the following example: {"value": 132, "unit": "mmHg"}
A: {"value": 100, "unit": "mmHg"}
